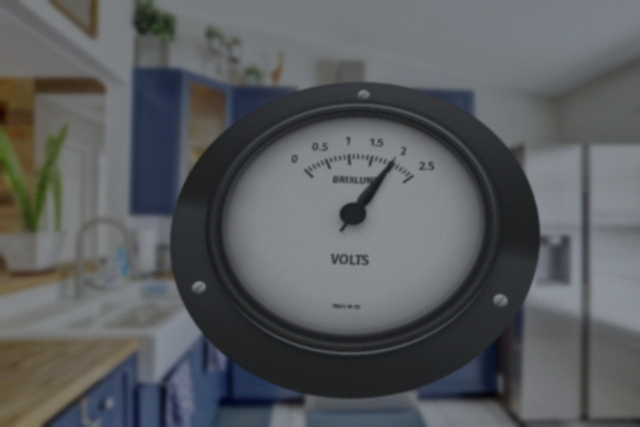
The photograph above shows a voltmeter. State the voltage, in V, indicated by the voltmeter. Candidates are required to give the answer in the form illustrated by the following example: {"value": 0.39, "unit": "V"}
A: {"value": 2, "unit": "V"}
